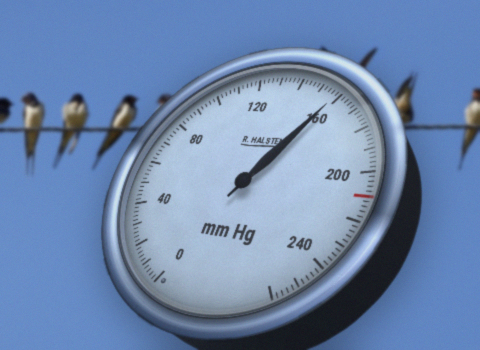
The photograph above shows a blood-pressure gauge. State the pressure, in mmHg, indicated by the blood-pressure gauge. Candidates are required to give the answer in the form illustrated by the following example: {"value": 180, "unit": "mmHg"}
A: {"value": 160, "unit": "mmHg"}
